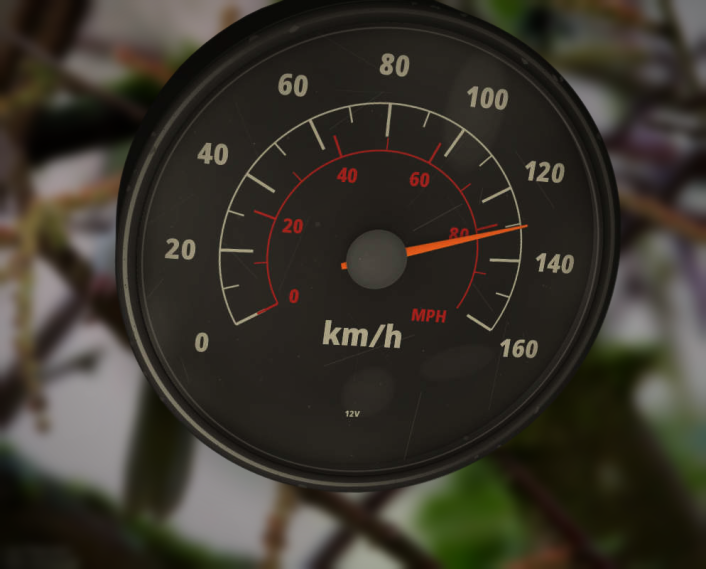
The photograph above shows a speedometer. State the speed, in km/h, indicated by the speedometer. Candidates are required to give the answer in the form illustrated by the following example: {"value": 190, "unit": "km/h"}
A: {"value": 130, "unit": "km/h"}
